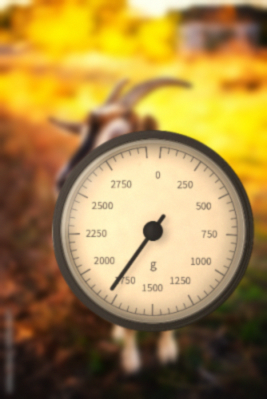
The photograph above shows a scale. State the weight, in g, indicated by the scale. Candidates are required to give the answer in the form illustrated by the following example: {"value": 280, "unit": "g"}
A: {"value": 1800, "unit": "g"}
